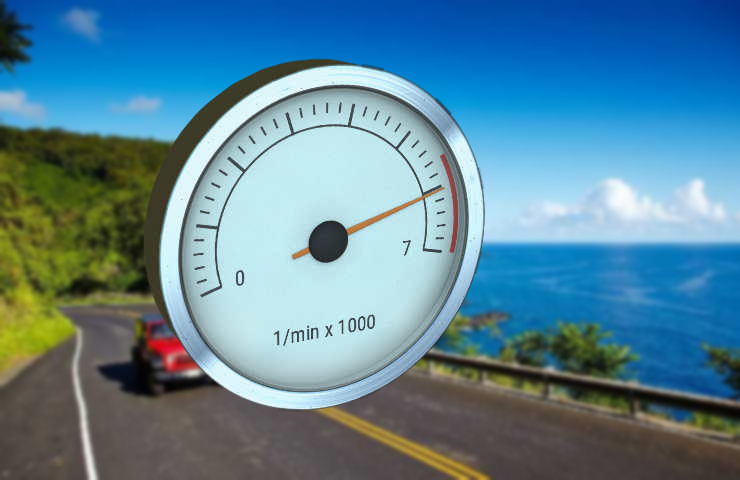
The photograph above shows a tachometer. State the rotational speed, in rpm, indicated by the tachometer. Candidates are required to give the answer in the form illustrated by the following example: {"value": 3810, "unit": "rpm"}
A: {"value": 6000, "unit": "rpm"}
